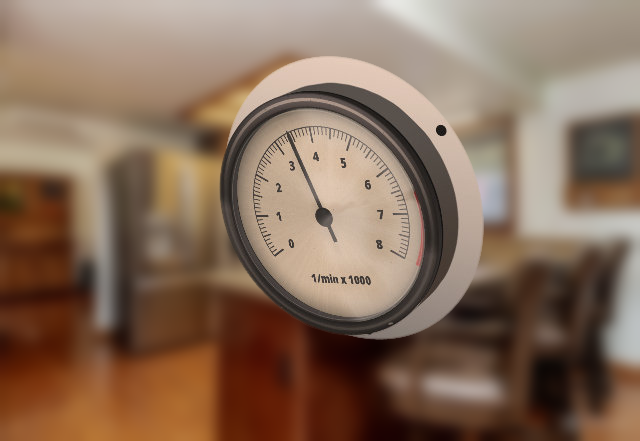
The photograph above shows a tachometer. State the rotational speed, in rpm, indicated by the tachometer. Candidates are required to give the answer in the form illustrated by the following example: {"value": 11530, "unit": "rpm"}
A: {"value": 3500, "unit": "rpm"}
